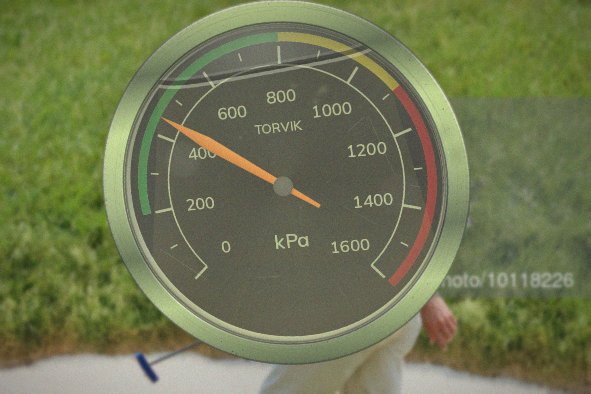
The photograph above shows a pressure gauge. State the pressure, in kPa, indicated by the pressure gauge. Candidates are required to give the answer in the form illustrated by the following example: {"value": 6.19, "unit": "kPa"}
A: {"value": 450, "unit": "kPa"}
